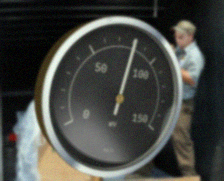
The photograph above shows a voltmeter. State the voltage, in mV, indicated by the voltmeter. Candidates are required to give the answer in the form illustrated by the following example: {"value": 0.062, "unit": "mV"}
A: {"value": 80, "unit": "mV"}
